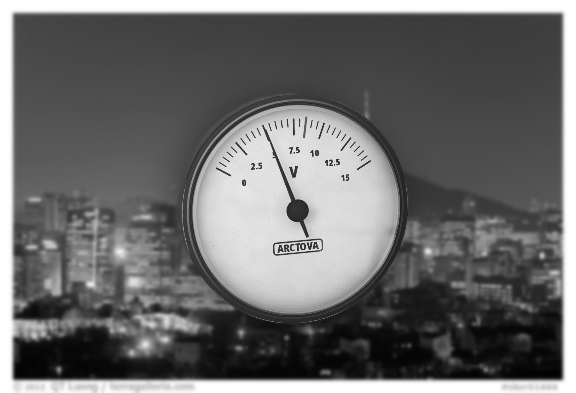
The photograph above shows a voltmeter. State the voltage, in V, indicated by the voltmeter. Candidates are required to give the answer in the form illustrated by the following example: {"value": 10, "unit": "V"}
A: {"value": 5, "unit": "V"}
